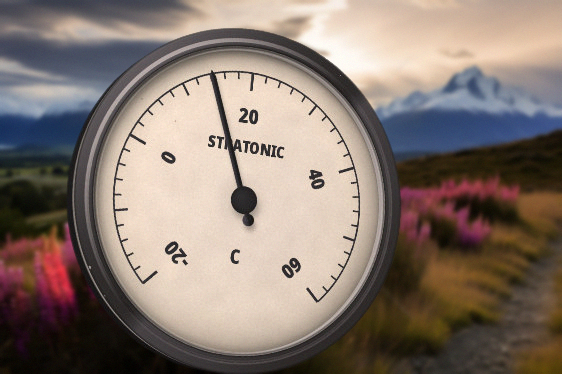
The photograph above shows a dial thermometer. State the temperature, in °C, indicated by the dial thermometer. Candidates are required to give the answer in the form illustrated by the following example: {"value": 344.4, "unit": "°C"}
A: {"value": 14, "unit": "°C"}
